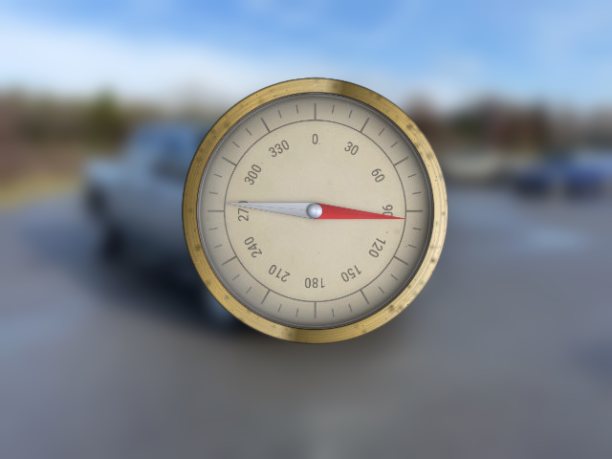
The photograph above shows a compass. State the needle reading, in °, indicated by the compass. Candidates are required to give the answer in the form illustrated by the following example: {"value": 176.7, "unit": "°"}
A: {"value": 95, "unit": "°"}
